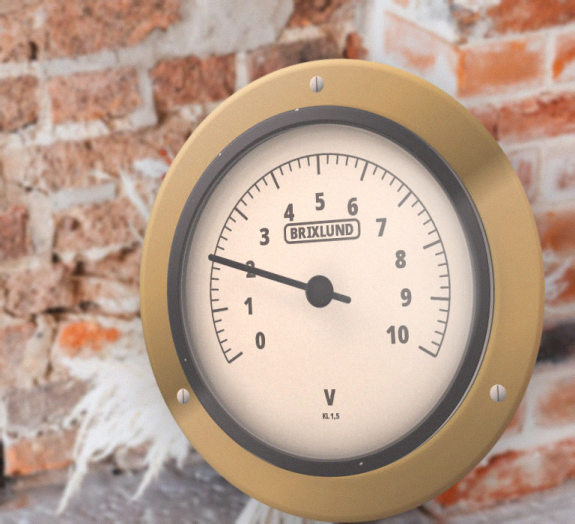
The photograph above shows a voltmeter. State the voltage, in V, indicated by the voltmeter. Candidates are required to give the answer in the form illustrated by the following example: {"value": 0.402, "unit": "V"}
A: {"value": 2, "unit": "V"}
